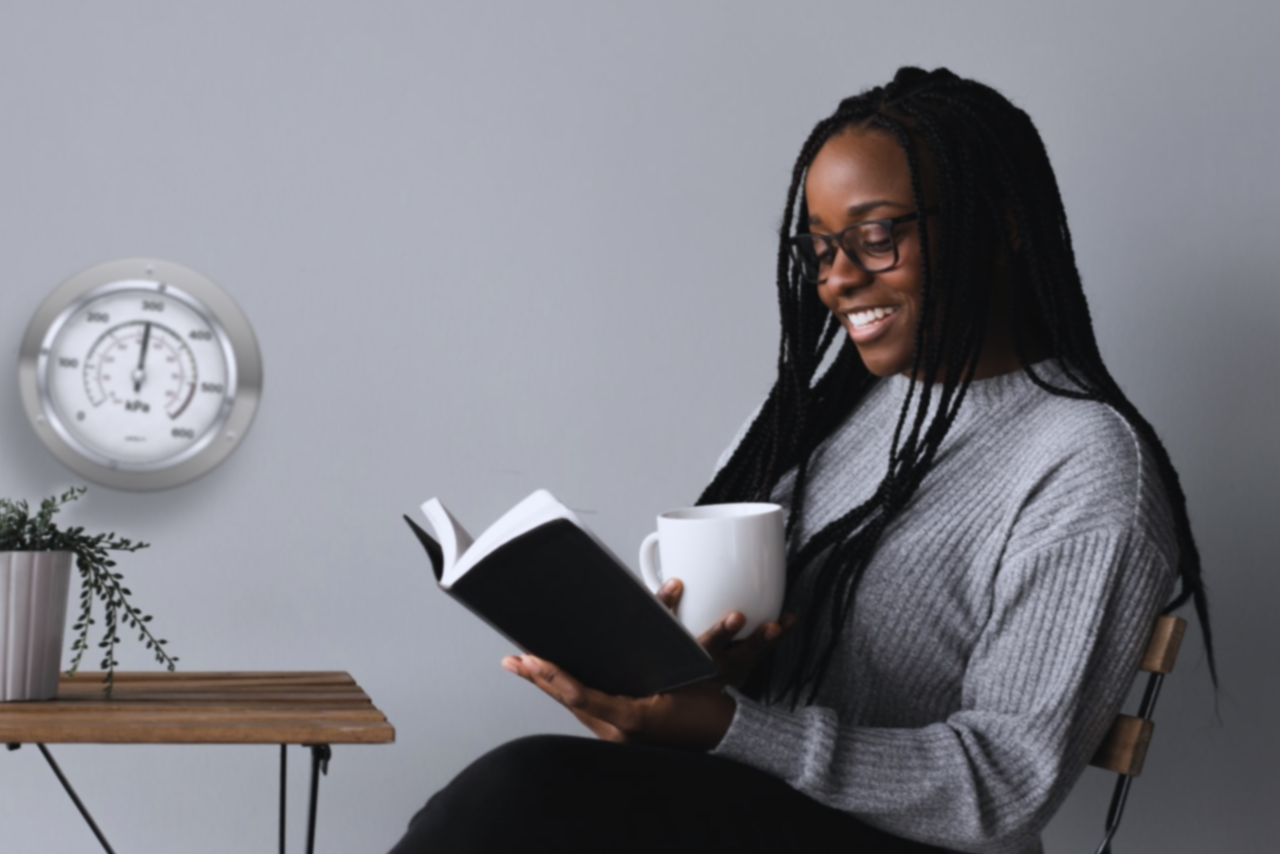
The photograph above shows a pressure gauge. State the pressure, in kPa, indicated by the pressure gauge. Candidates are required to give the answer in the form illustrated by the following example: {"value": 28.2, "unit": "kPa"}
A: {"value": 300, "unit": "kPa"}
